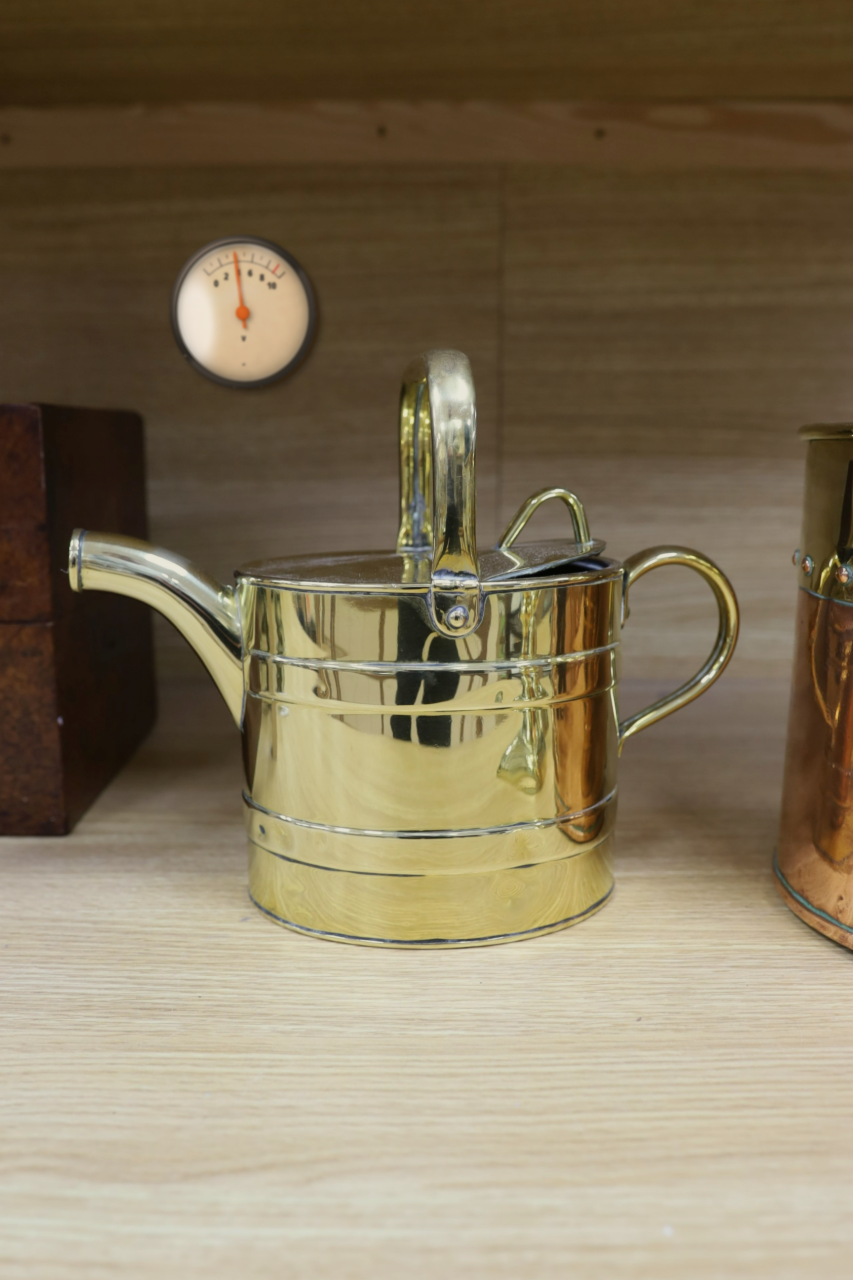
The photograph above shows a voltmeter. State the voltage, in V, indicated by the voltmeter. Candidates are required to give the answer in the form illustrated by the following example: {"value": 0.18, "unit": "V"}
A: {"value": 4, "unit": "V"}
